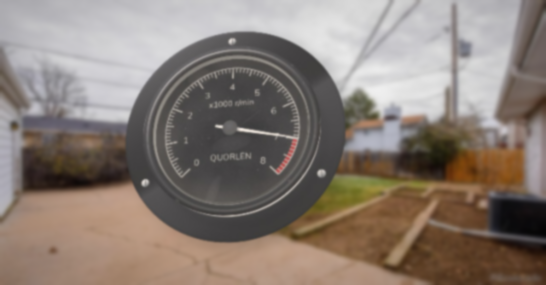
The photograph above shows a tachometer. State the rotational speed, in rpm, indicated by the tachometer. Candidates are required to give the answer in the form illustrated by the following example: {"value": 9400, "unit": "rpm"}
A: {"value": 7000, "unit": "rpm"}
